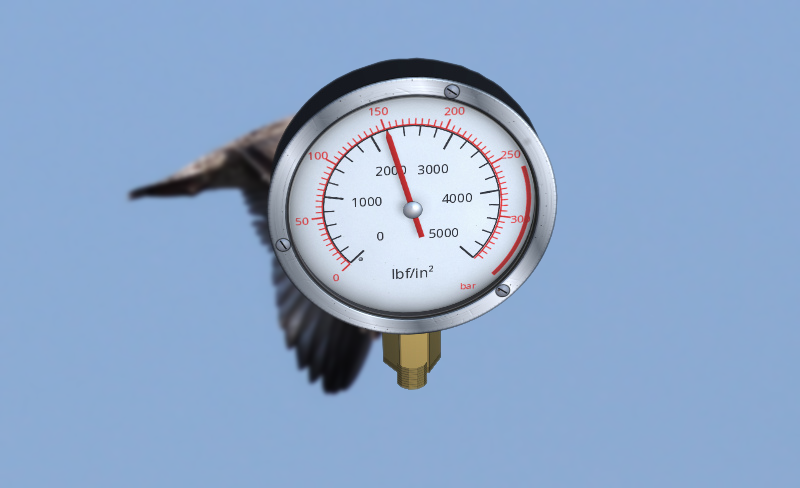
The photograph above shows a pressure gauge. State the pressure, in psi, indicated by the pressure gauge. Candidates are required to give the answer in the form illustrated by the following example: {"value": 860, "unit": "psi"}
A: {"value": 2200, "unit": "psi"}
